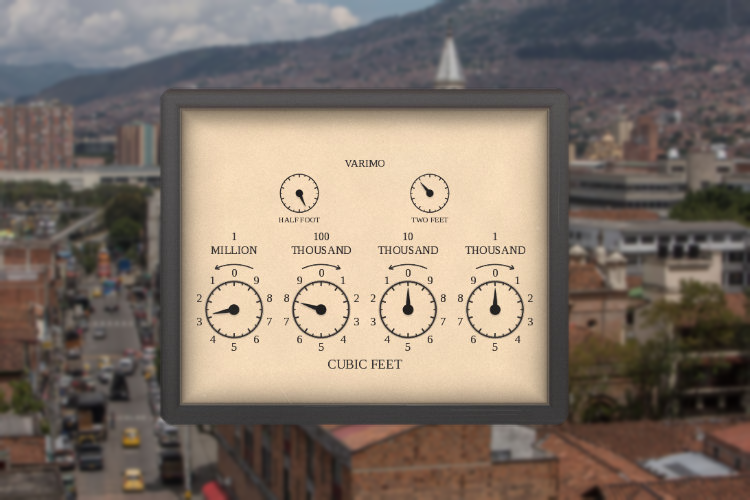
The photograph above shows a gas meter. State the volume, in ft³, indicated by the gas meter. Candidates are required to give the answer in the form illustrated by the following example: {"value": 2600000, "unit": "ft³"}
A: {"value": 280000, "unit": "ft³"}
